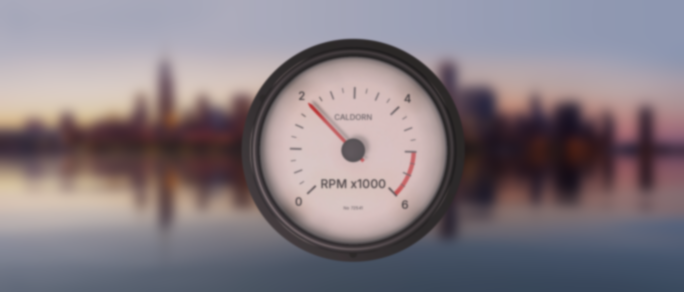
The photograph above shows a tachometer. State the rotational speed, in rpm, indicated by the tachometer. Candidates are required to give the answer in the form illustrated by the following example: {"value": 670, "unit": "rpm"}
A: {"value": 2000, "unit": "rpm"}
